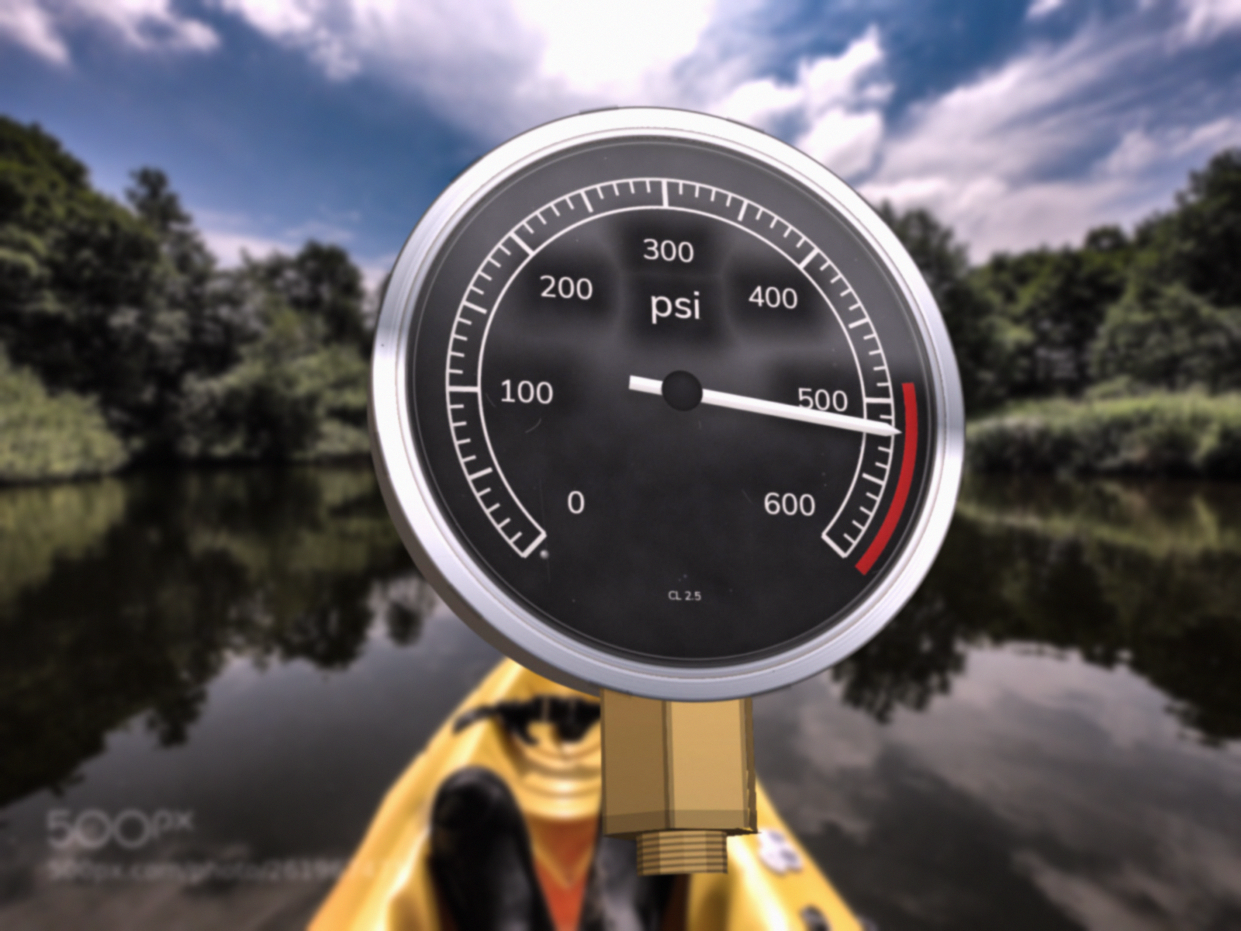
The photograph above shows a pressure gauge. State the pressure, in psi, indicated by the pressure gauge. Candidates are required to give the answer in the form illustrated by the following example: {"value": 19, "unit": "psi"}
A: {"value": 520, "unit": "psi"}
